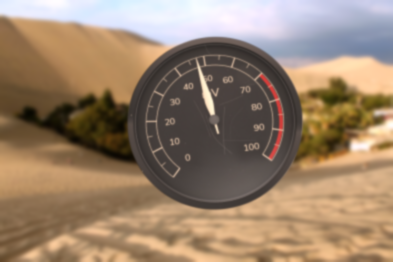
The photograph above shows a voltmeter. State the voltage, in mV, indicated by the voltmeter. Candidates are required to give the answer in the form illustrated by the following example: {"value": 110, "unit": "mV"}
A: {"value": 47.5, "unit": "mV"}
